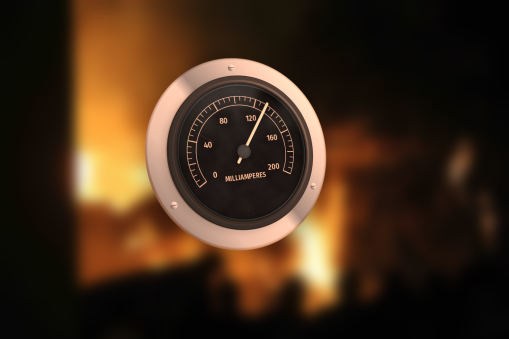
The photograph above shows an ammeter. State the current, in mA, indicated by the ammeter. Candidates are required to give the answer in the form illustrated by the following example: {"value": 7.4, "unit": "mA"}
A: {"value": 130, "unit": "mA"}
